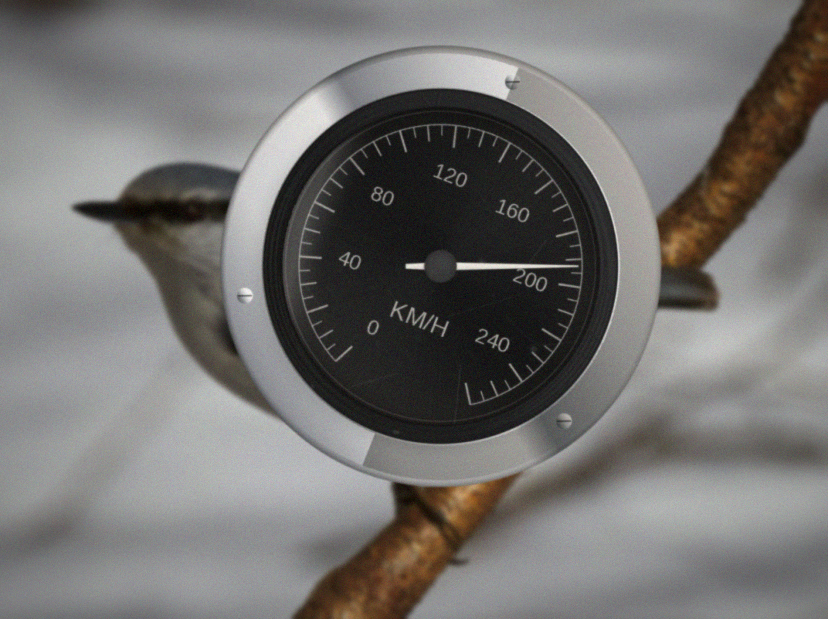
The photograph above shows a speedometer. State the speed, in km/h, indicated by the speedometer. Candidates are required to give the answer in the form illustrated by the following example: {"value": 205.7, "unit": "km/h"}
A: {"value": 192.5, "unit": "km/h"}
